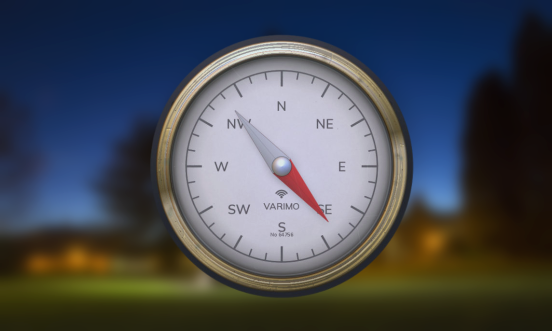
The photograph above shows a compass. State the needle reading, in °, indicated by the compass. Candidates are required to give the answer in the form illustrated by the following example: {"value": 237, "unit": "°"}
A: {"value": 140, "unit": "°"}
